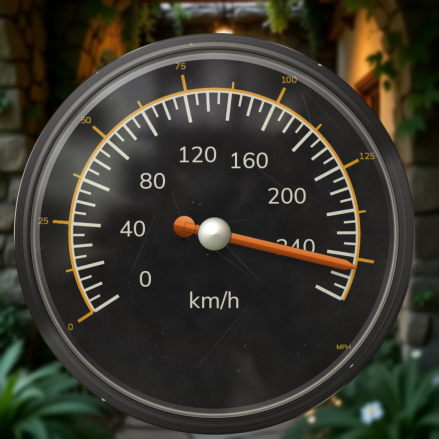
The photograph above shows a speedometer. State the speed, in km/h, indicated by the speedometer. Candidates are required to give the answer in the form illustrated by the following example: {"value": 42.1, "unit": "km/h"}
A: {"value": 245, "unit": "km/h"}
